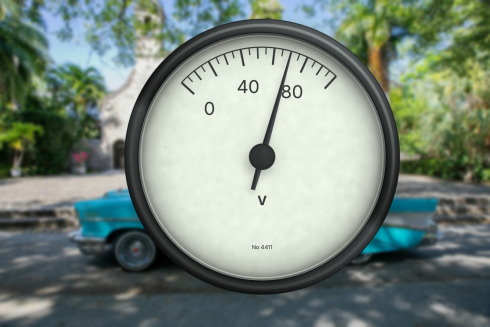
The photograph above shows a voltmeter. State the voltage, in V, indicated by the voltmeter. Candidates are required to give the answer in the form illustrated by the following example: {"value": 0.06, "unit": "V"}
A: {"value": 70, "unit": "V"}
